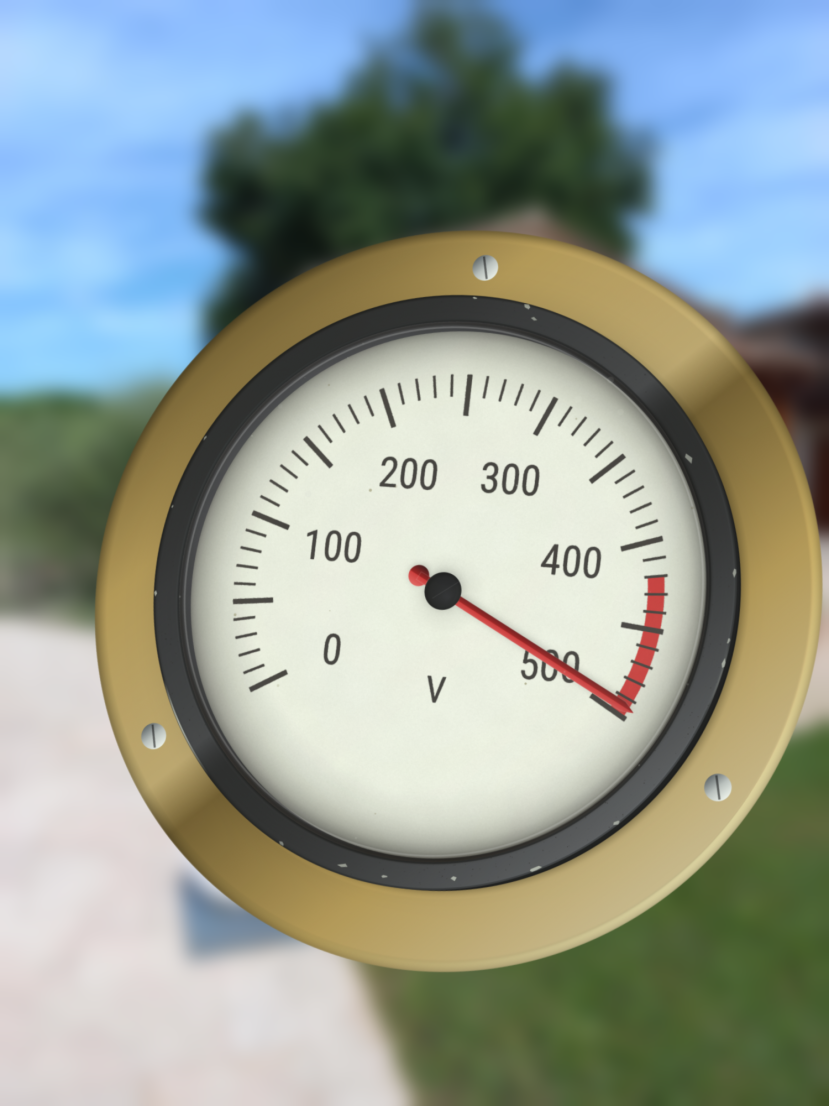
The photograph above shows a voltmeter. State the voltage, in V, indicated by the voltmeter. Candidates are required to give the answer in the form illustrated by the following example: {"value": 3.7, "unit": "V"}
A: {"value": 495, "unit": "V"}
